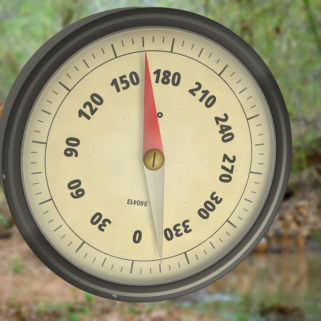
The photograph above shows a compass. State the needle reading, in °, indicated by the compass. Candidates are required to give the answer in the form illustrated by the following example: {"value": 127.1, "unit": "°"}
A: {"value": 165, "unit": "°"}
